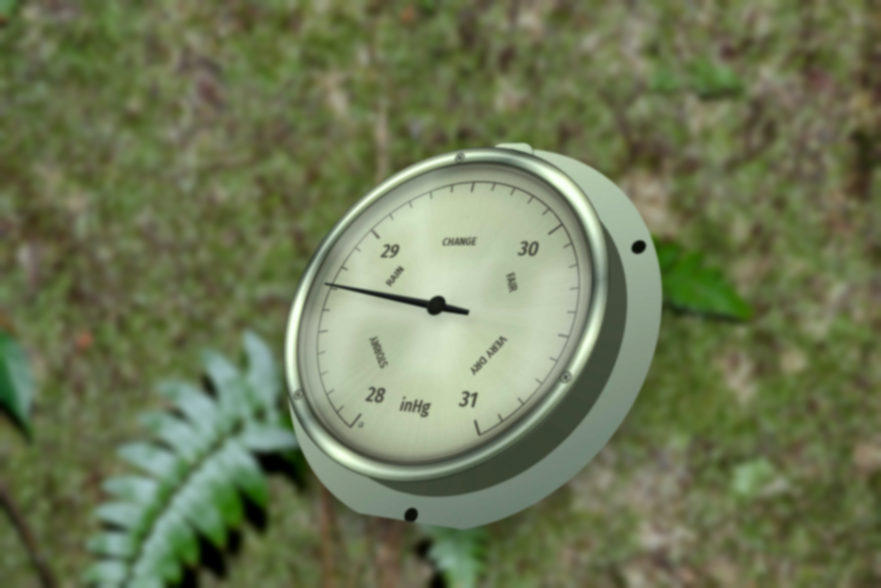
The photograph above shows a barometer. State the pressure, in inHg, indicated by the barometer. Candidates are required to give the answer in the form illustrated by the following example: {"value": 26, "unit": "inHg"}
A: {"value": 28.7, "unit": "inHg"}
